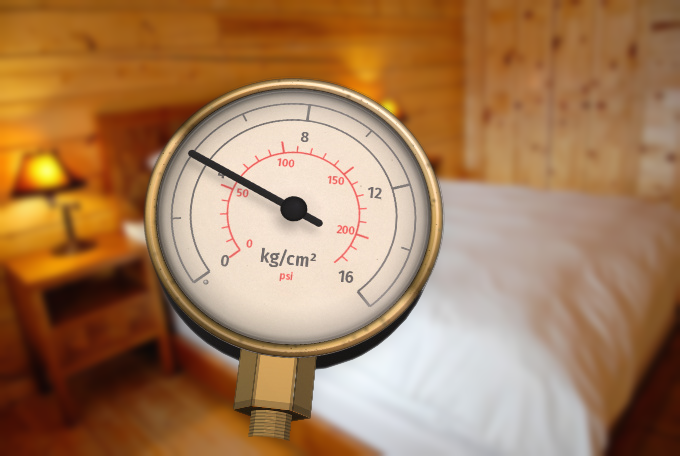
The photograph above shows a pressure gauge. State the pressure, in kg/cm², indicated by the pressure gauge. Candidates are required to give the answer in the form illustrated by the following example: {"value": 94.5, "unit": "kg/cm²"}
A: {"value": 4, "unit": "kg/cm²"}
